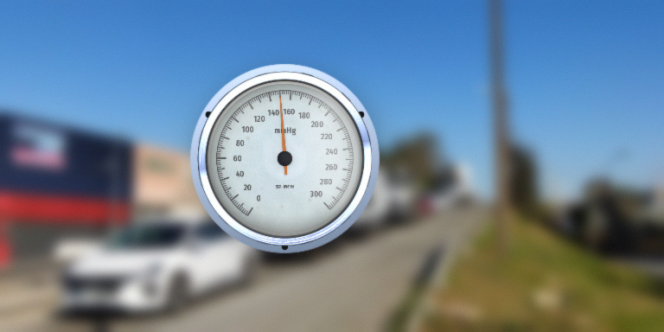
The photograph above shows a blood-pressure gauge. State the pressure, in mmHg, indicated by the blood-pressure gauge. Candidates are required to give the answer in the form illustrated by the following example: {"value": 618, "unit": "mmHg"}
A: {"value": 150, "unit": "mmHg"}
